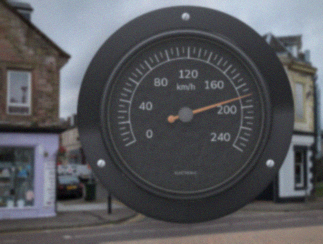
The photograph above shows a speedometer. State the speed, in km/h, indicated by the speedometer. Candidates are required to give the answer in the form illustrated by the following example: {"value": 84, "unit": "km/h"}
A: {"value": 190, "unit": "km/h"}
